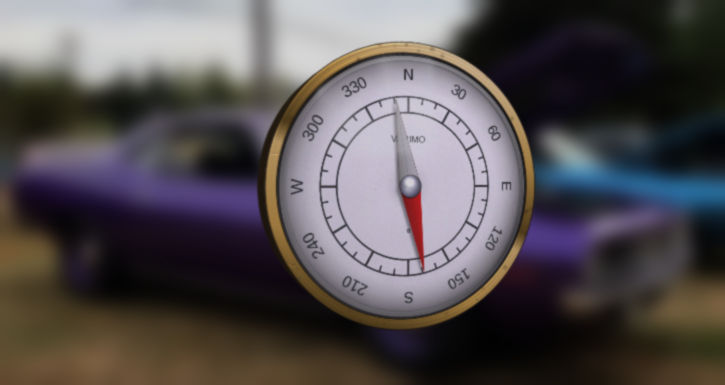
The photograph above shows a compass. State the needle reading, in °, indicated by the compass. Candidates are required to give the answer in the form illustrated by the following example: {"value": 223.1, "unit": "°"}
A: {"value": 170, "unit": "°"}
